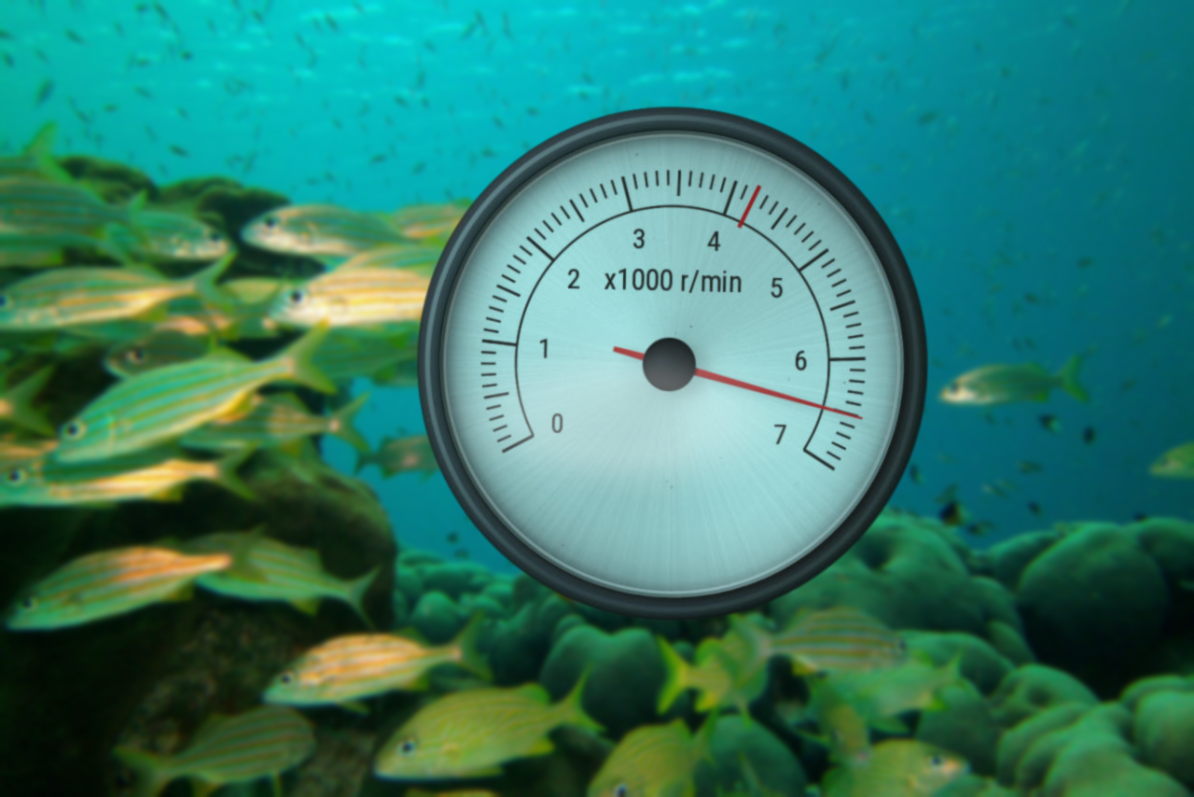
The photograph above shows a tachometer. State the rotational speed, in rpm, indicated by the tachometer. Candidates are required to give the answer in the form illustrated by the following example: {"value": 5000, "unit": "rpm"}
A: {"value": 6500, "unit": "rpm"}
